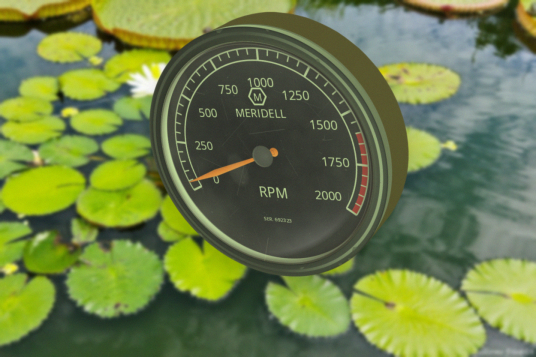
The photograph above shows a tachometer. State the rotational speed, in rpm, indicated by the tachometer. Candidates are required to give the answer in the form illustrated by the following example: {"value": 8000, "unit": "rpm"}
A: {"value": 50, "unit": "rpm"}
